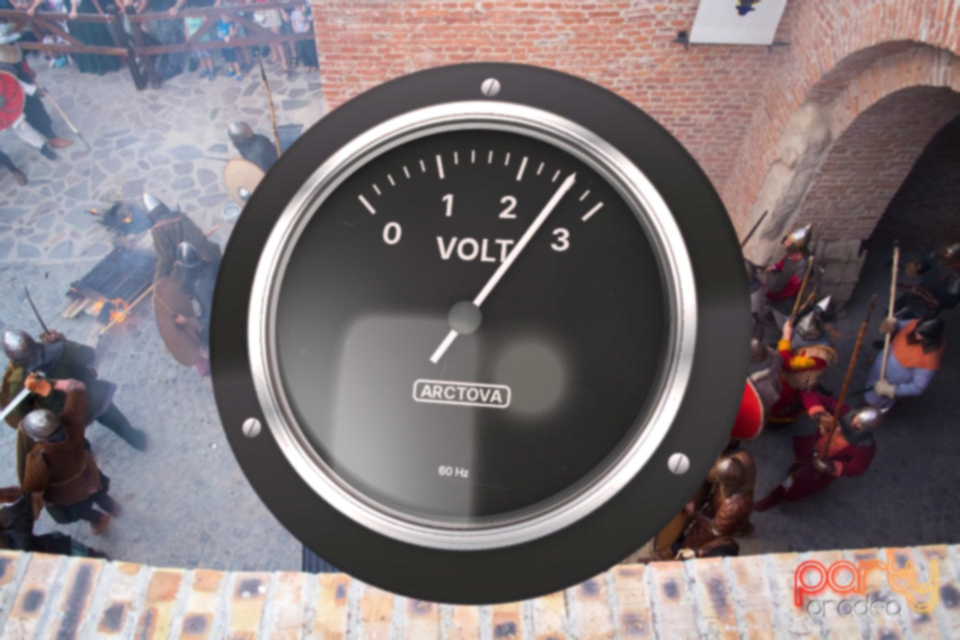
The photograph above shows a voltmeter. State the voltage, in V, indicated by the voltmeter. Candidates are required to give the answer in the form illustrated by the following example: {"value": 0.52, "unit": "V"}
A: {"value": 2.6, "unit": "V"}
